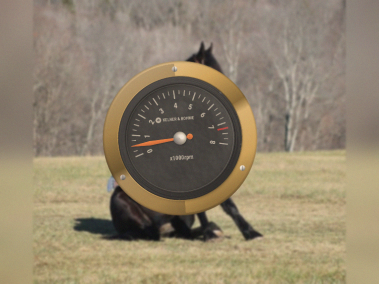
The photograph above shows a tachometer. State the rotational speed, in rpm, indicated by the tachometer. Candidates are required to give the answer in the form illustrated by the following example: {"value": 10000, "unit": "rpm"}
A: {"value": 500, "unit": "rpm"}
